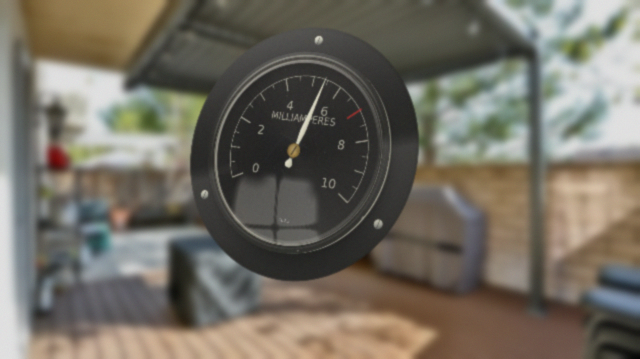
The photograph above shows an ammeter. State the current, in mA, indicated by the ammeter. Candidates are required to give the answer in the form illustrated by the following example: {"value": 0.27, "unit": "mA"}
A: {"value": 5.5, "unit": "mA"}
